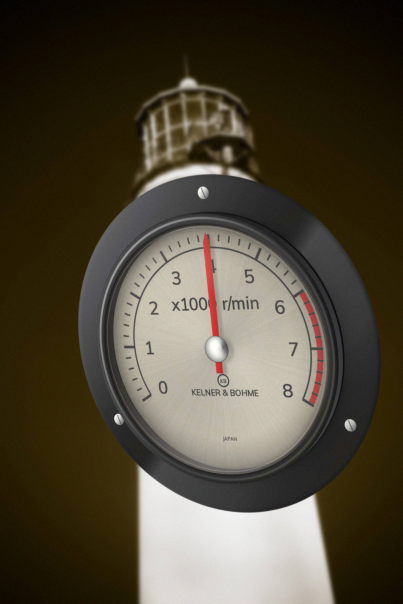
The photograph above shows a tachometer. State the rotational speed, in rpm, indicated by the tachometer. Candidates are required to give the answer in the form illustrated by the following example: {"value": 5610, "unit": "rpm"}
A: {"value": 4000, "unit": "rpm"}
